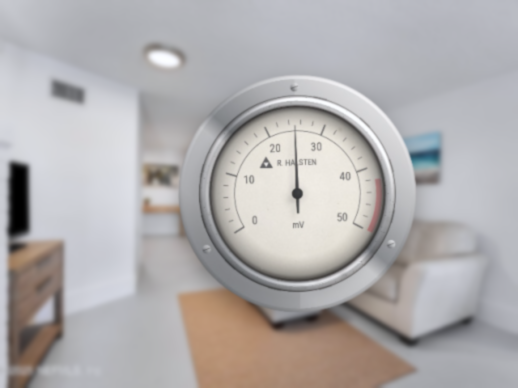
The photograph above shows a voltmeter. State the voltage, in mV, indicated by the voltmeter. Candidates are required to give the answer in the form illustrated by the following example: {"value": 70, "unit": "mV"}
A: {"value": 25, "unit": "mV"}
